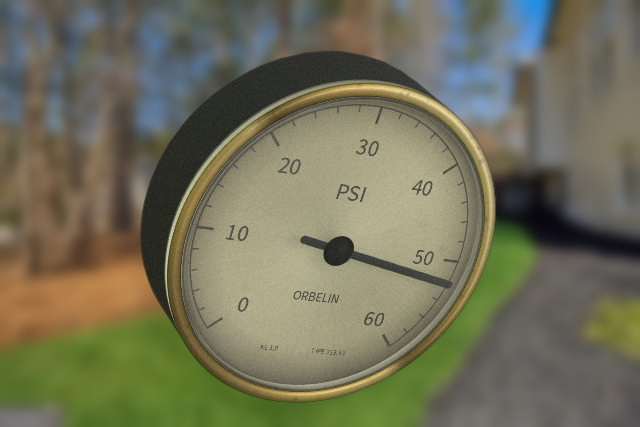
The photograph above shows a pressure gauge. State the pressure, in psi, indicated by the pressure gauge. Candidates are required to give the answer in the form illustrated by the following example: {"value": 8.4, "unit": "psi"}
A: {"value": 52, "unit": "psi"}
